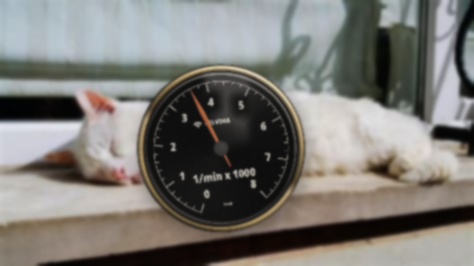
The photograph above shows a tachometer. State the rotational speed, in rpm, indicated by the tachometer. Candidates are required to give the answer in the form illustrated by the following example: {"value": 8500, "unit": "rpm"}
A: {"value": 3600, "unit": "rpm"}
